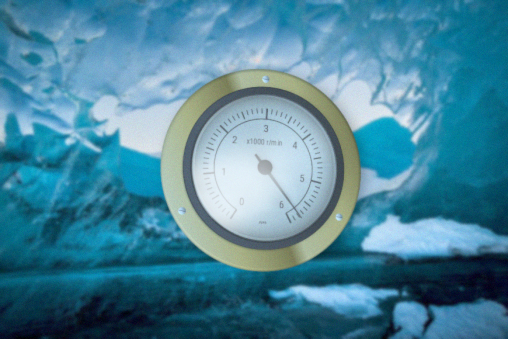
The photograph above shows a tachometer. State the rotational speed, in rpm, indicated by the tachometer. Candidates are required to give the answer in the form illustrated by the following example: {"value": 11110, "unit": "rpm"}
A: {"value": 5800, "unit": "rpm"}
